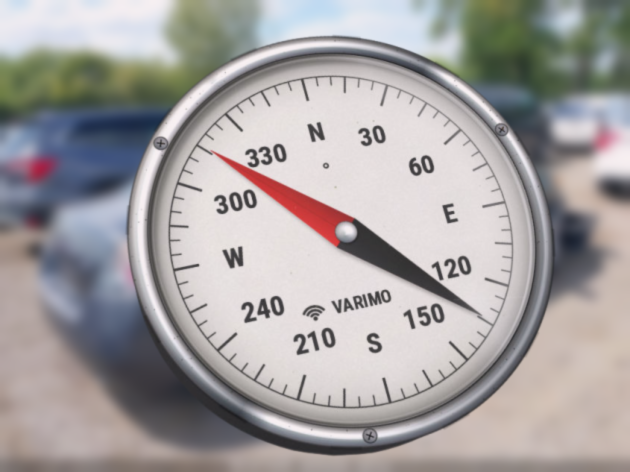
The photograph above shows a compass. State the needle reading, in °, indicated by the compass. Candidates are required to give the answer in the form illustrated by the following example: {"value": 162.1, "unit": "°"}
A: {"value": 315, "unit": "°"}
